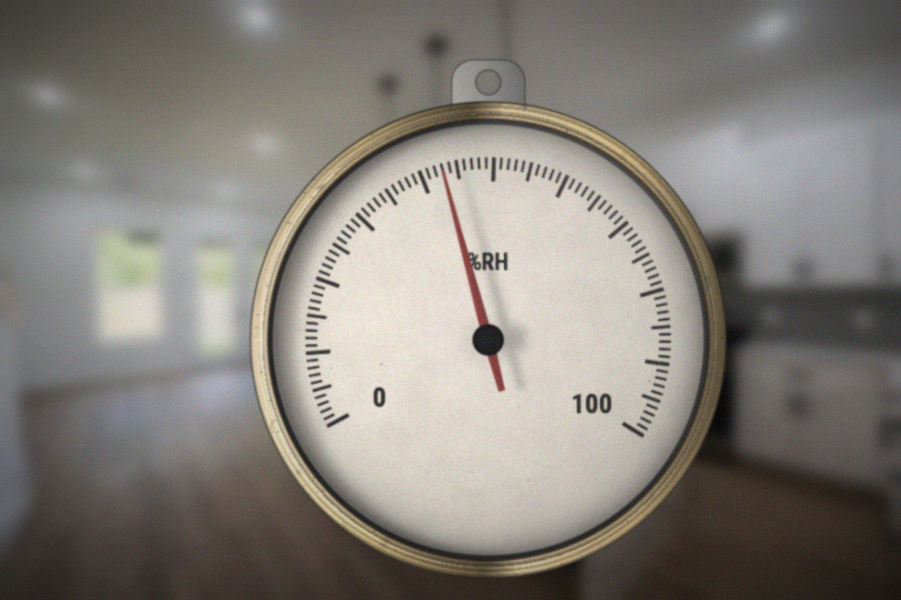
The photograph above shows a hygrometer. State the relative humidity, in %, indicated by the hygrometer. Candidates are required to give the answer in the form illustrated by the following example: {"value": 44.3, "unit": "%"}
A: {"value": 43, "unit": "%"}
